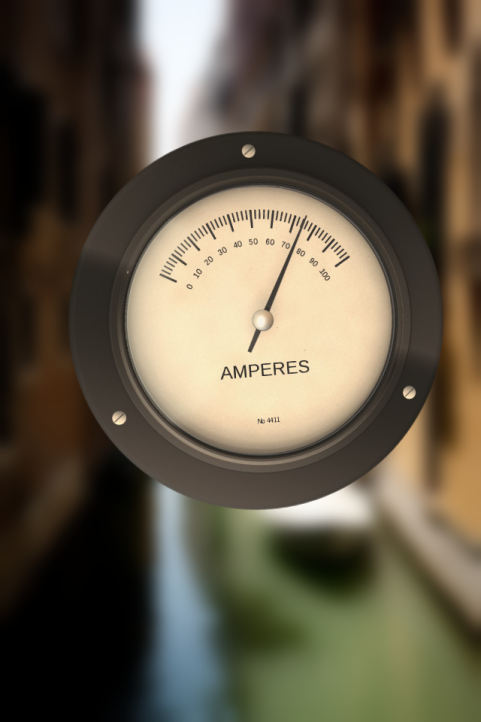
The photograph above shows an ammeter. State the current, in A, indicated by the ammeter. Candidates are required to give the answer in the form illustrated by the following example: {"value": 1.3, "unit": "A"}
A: {"value": 74, "unit": "A"}
